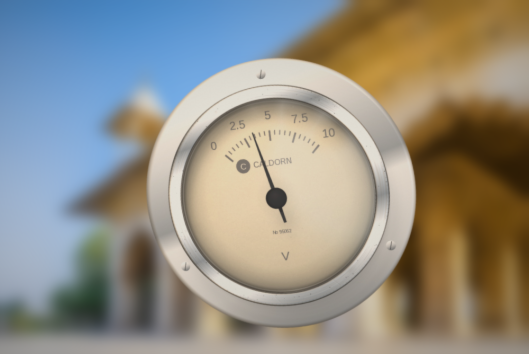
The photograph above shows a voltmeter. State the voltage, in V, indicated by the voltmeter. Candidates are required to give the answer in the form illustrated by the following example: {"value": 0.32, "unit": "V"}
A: {"value": 3.5, "unit": "V"}
